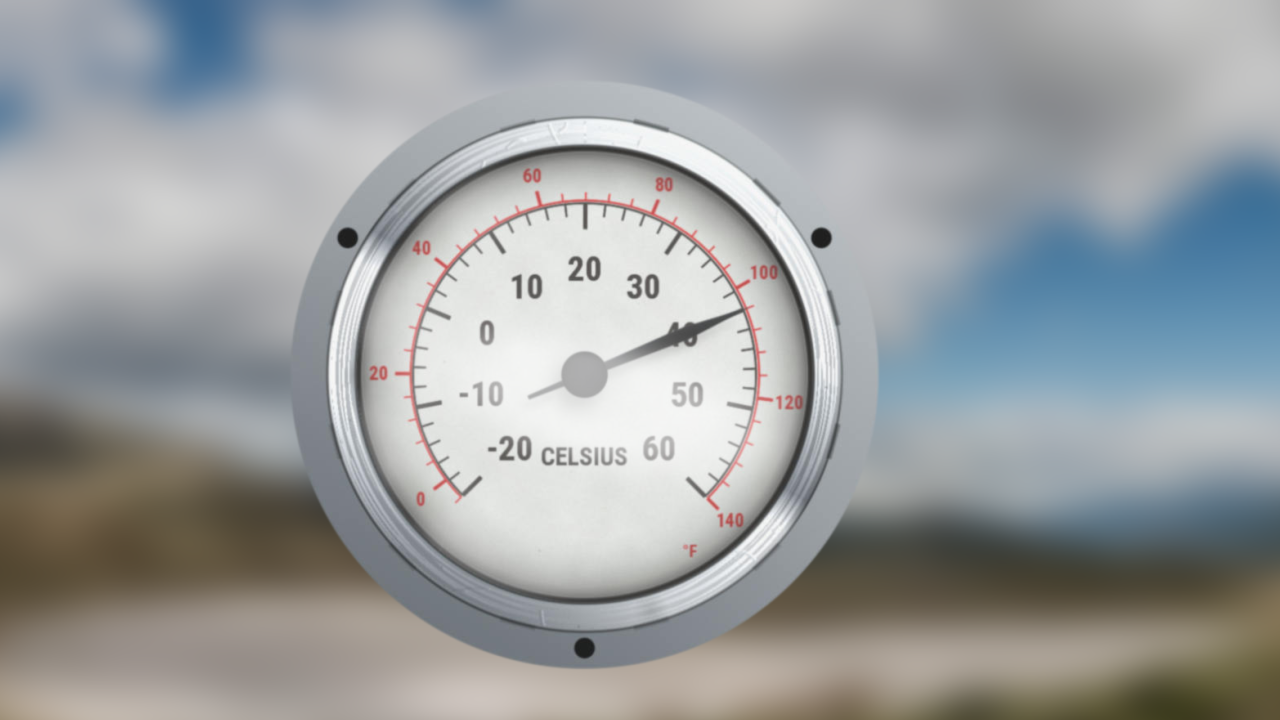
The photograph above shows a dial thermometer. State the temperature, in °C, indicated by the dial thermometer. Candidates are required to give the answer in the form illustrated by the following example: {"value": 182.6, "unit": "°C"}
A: {"value": 40, "unit": "°C"}
